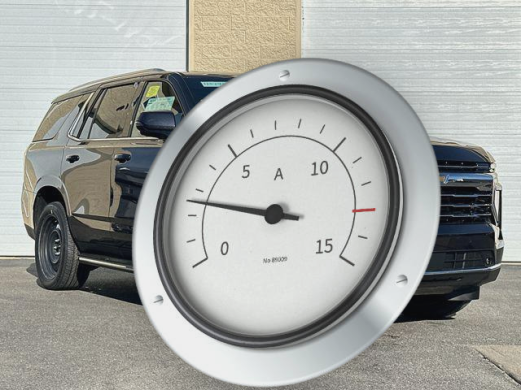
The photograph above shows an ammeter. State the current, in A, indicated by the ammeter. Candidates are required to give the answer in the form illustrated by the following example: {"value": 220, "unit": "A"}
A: {"value": 2.5, "unit": "A"}
